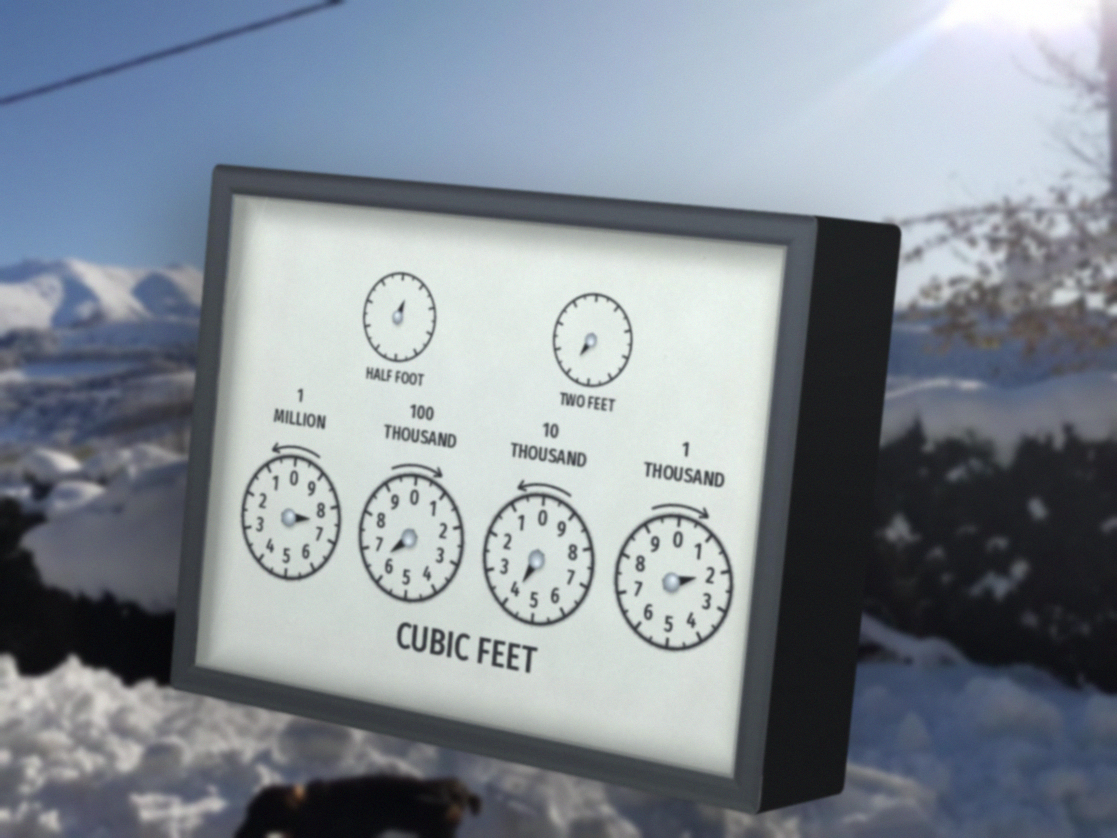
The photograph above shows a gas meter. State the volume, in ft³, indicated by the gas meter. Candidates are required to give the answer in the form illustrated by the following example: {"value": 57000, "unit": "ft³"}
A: {"value": 764200, "unit": "ft³"}
